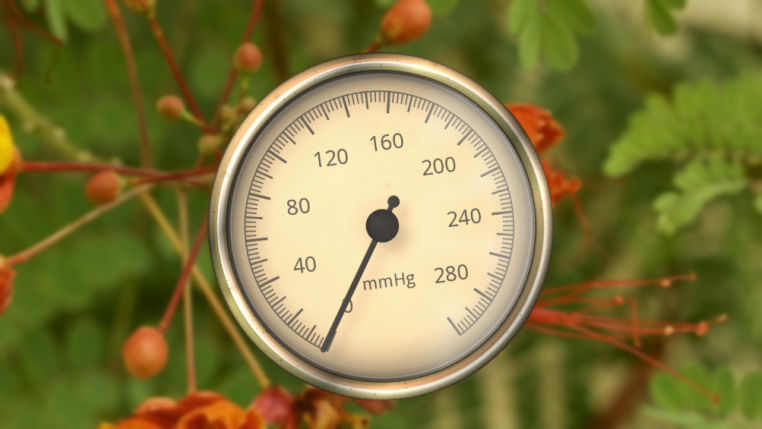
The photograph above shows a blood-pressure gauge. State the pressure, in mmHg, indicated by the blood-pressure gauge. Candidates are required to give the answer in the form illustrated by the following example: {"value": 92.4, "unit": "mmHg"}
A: {"value": 2, "unit": "mmHg"}
